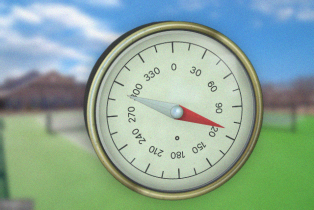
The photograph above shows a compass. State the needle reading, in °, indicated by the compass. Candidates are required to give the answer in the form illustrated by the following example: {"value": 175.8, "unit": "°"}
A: {"value": 112.5, "unit": "°"}
